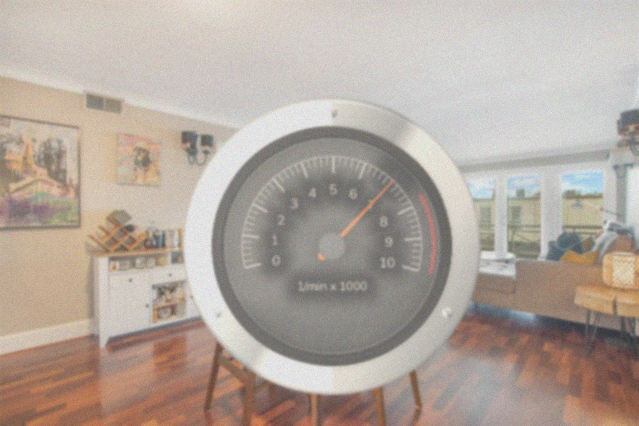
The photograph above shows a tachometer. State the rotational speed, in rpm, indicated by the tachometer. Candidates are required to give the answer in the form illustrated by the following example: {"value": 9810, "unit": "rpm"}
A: {"value": 7000, "unit": "rpm"}
